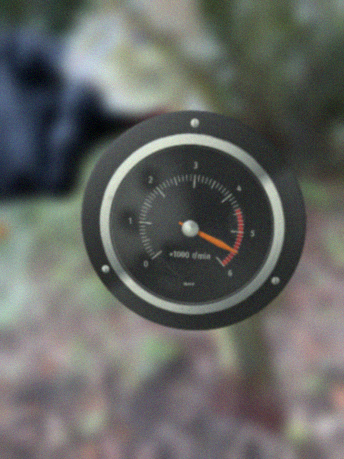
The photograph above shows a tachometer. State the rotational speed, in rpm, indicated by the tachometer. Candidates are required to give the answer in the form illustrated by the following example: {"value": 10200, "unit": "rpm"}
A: {"value": 5500, "unit": "rpm"}
